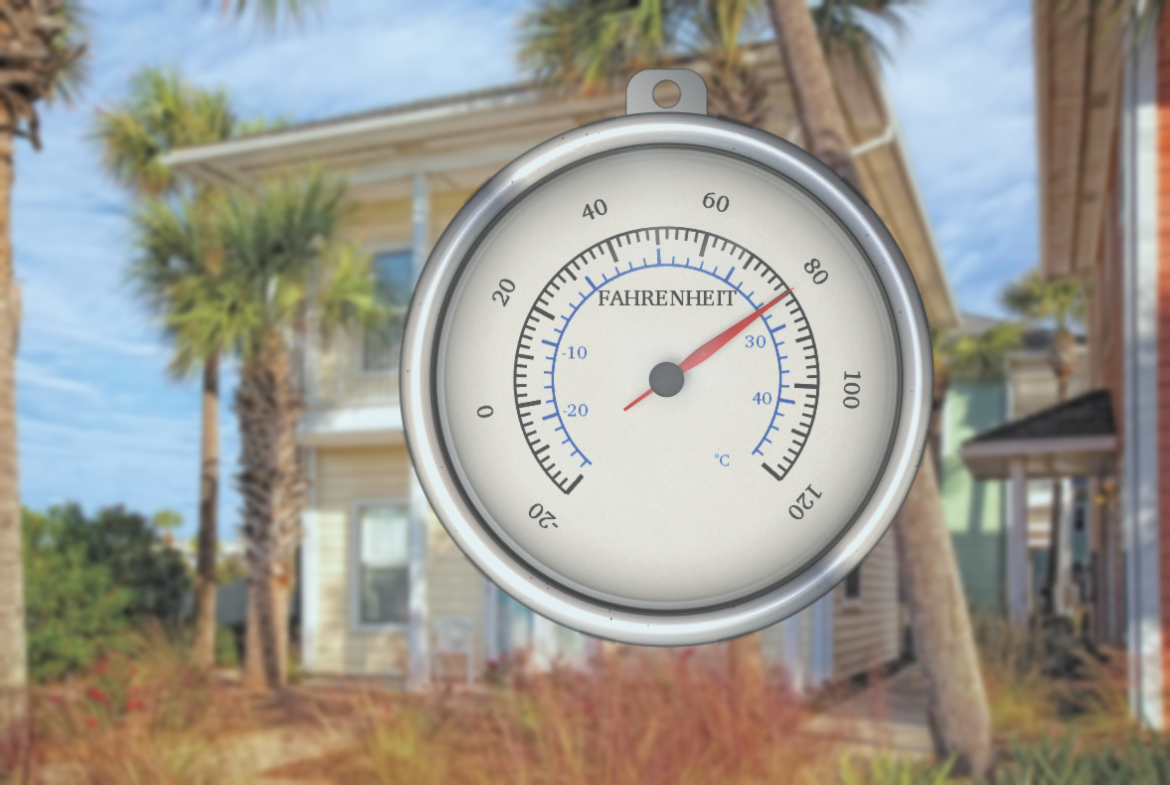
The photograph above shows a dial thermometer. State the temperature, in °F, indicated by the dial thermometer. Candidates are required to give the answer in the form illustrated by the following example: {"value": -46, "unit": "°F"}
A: {"value": 80, "unit": "°F"}
